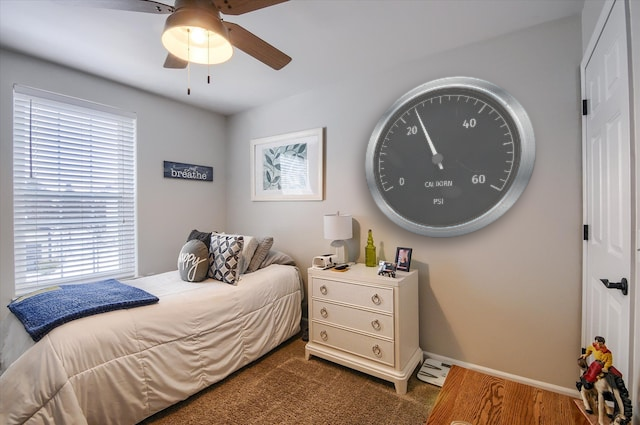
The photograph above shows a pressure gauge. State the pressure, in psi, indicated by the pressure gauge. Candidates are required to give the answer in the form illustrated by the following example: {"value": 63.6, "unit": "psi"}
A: {"value": 24, "unit": "psi"}
